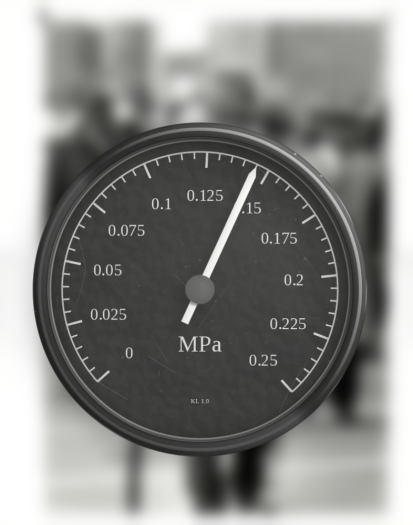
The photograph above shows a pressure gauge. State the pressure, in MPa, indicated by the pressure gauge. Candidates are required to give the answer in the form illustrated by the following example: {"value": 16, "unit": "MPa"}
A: {"value": 0.145, "unit": "MPa"}
